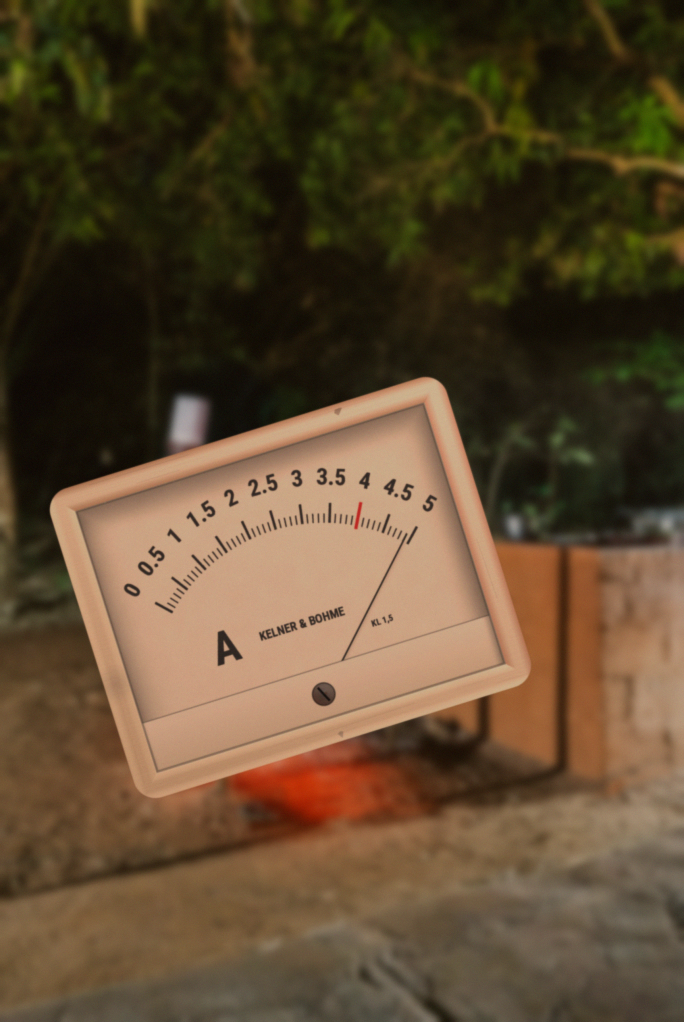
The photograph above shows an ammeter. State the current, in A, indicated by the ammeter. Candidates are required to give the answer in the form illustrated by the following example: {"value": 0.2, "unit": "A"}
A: {"value": 4.9, "unit": "A"}
